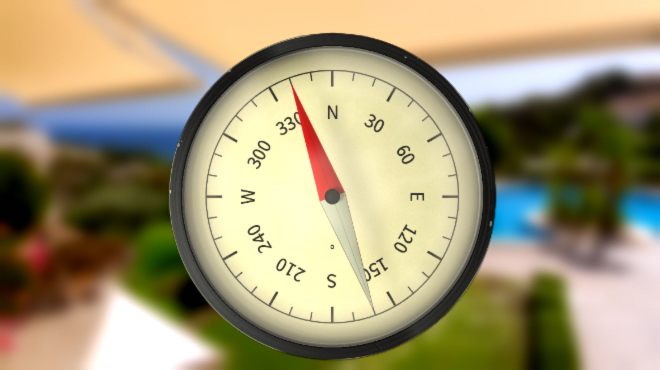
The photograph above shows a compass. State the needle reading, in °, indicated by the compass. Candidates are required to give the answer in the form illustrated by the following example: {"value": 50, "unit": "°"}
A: {"value": 340, "unit": "°"}
